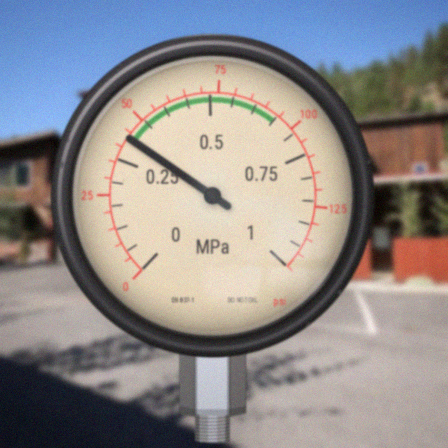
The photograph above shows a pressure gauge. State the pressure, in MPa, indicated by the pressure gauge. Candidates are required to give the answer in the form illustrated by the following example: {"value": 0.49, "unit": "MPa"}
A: {"value": 0.3, "unit": "MPa"}
